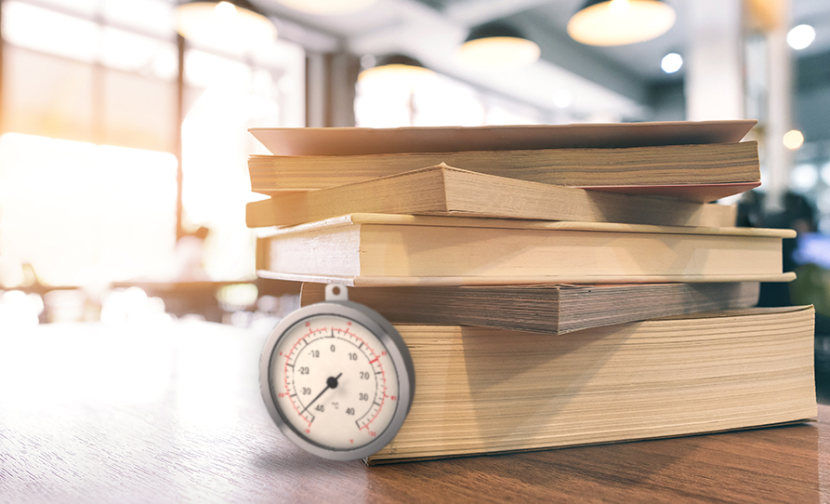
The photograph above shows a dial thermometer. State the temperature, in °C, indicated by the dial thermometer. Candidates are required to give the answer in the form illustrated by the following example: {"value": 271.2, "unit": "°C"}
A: {"value": -36, "unit": "°C"}
